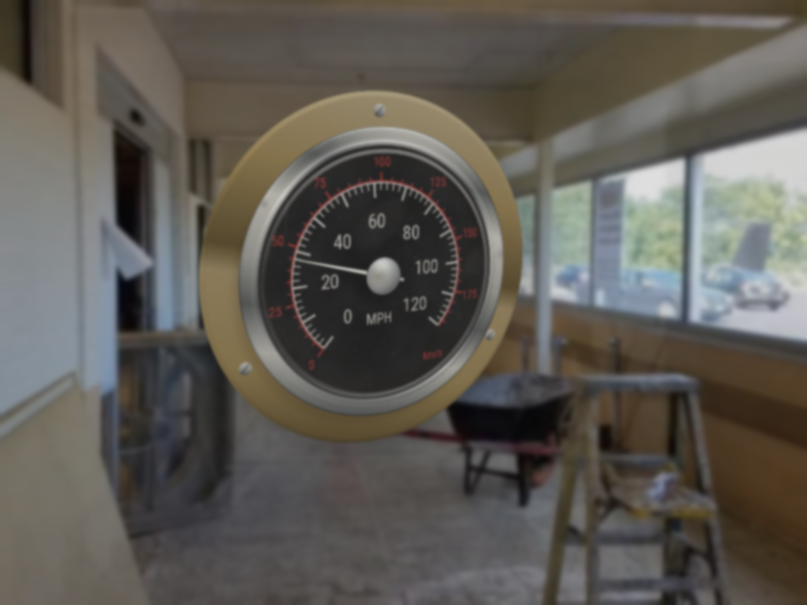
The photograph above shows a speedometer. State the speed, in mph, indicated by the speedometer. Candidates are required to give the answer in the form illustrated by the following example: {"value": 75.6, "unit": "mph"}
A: {"value": 28, "unit": "mph"}
